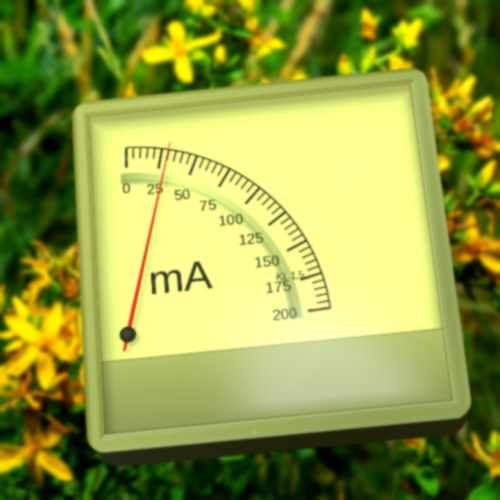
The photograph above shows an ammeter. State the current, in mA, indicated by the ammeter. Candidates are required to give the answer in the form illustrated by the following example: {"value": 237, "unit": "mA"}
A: {"value": 30, "unit": "mA"}
